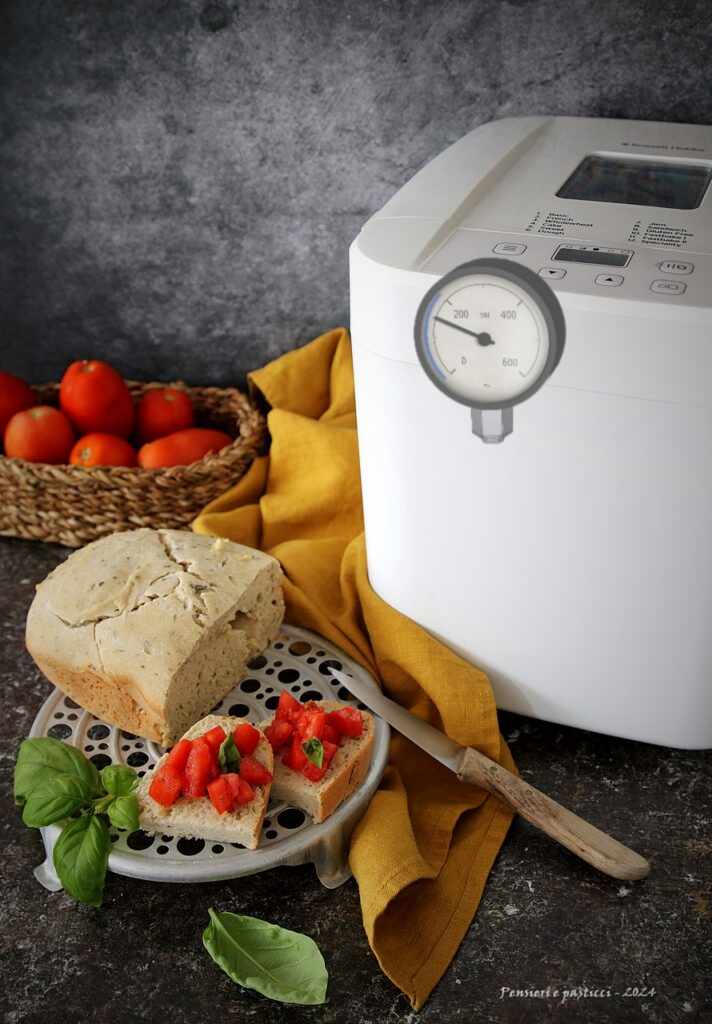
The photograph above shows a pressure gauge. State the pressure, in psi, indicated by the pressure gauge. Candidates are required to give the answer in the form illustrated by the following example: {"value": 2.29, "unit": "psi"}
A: {"value": 150, "unit": "psi"}
